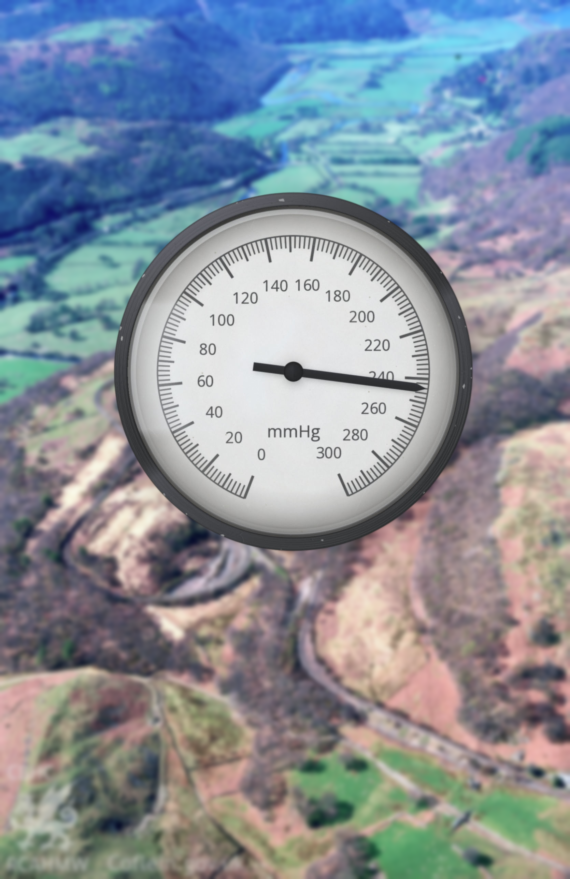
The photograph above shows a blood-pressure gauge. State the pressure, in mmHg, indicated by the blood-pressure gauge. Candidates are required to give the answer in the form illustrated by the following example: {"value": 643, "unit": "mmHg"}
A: {"value": 244, "unit": "mmHg"}
